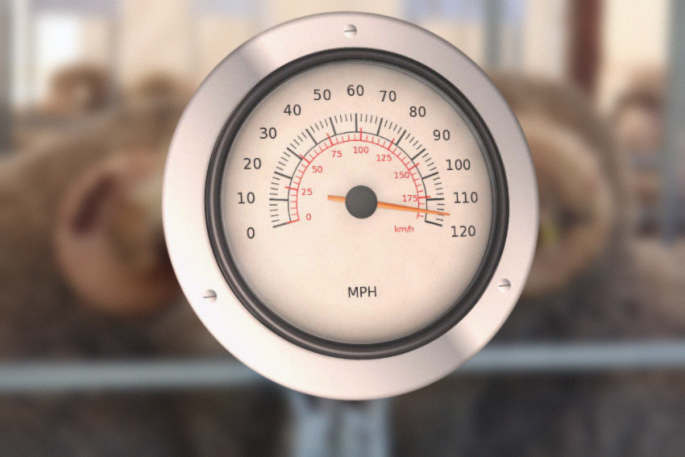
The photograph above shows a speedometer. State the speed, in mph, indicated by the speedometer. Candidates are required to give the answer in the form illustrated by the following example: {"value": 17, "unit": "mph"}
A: {"value": 116, "unit": "mph"}
